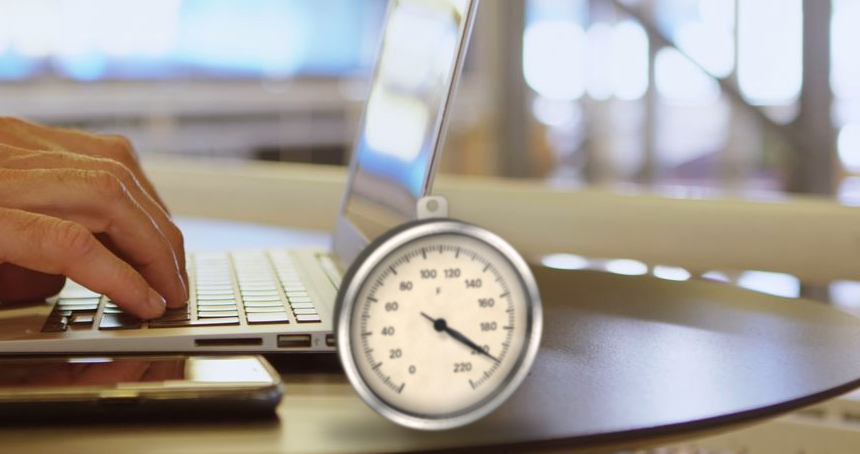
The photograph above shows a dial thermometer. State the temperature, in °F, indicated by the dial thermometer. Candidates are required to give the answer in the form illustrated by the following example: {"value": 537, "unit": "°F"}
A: {"value": 200, "unit": "°F"}
